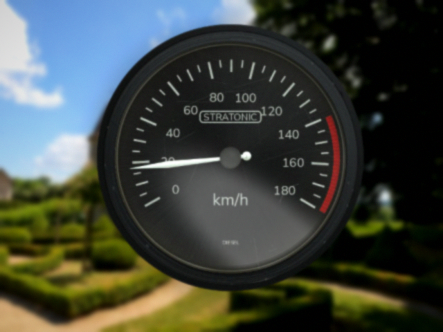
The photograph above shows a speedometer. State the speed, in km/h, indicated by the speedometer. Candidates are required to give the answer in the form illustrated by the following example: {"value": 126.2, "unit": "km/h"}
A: {"value": 17.5, "unit": "km/h"}
